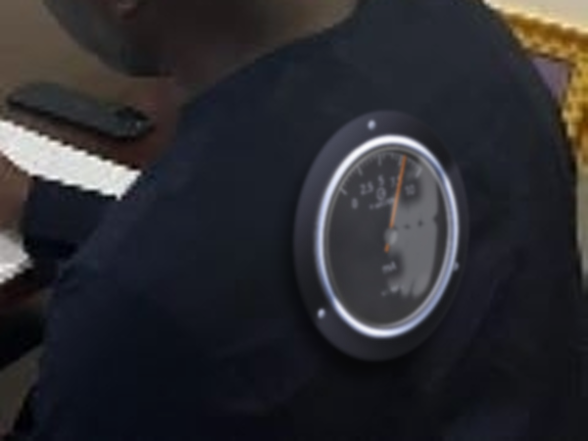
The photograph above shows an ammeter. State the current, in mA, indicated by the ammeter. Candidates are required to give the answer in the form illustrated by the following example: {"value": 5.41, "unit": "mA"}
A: {"value": 7.5, "unit": "mA"}
